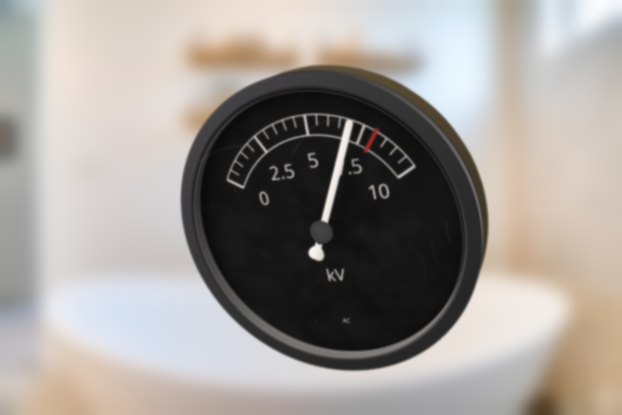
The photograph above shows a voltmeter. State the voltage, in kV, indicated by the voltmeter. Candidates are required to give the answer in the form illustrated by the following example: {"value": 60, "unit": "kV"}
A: {"value": 7, "unit": "kV"}
